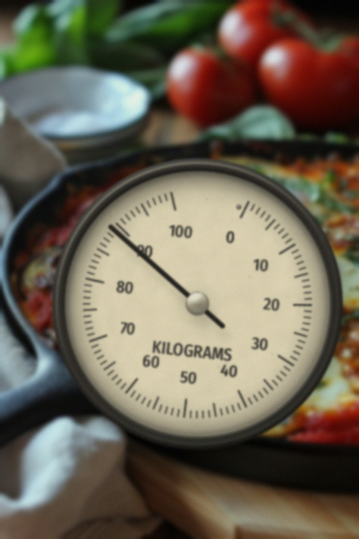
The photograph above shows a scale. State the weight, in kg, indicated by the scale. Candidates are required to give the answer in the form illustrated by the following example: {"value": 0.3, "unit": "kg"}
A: {"value": 89, "unit": "kg"}
